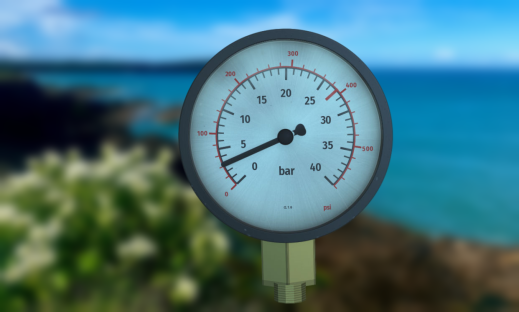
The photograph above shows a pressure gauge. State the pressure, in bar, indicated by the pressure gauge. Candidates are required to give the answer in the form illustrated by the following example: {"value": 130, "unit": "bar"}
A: {"value": 3, "unit": "bar"}
